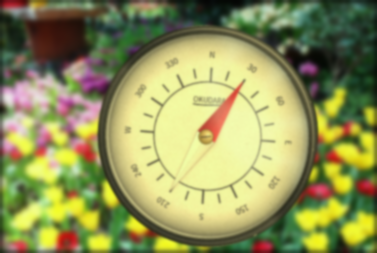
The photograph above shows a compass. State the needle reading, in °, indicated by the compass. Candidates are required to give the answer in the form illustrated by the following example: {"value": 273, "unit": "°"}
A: {"value": 30, "unit": "°"}
